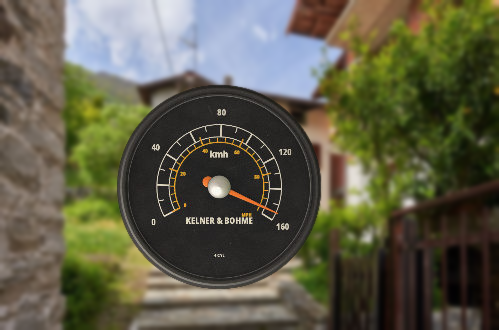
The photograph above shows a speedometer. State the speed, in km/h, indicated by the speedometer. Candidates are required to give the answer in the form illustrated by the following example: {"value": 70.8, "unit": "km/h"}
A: {"value": 155, "unit": "km/h"}
